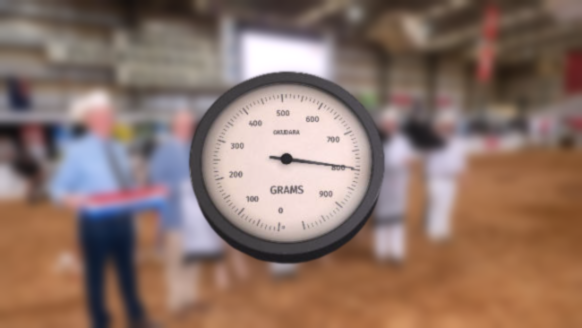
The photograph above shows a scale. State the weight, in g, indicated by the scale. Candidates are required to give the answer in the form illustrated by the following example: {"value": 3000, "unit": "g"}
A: {"value": 800, "unit": "g"}
